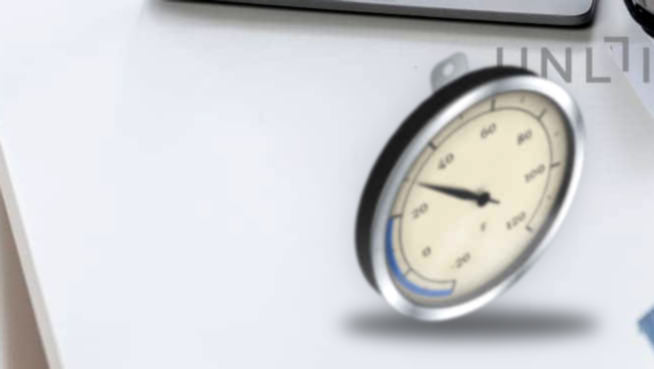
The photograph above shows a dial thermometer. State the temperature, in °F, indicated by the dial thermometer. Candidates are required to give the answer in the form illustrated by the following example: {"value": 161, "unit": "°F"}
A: {"value": 30, "unit": "°F"}
